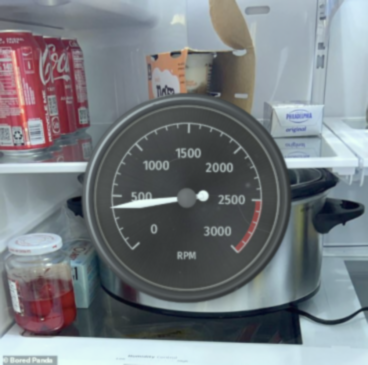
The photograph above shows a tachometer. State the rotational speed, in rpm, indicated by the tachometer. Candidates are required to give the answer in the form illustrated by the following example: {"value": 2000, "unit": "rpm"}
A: {"value": 400, "unit": "rpm"}
